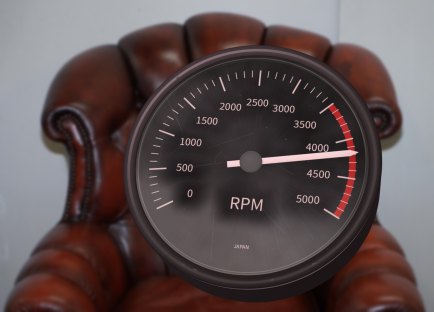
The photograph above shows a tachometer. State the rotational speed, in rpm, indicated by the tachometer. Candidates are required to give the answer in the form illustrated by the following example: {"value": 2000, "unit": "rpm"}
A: {"value": 4200, "unit": "rpm"}
